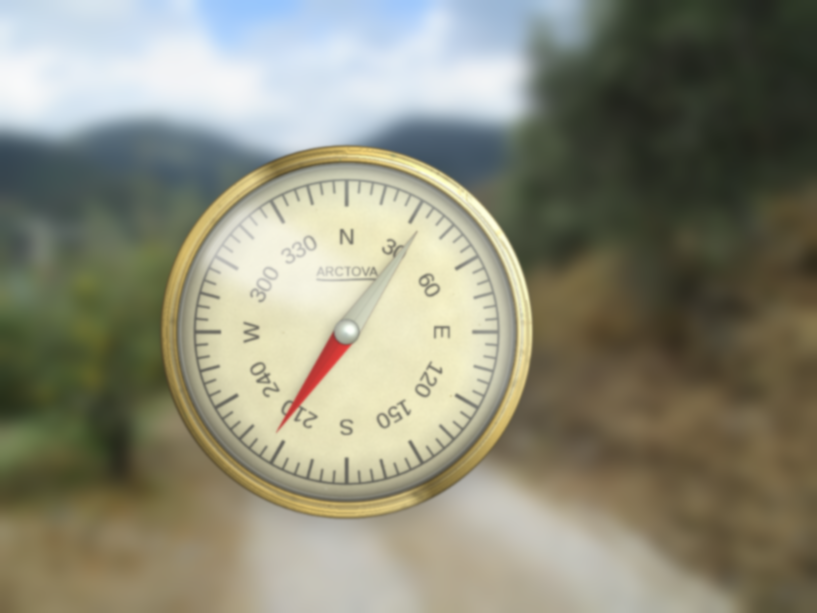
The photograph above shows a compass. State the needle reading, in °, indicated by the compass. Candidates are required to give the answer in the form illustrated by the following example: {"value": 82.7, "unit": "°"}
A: {"value": 215, "unit": "°"}
